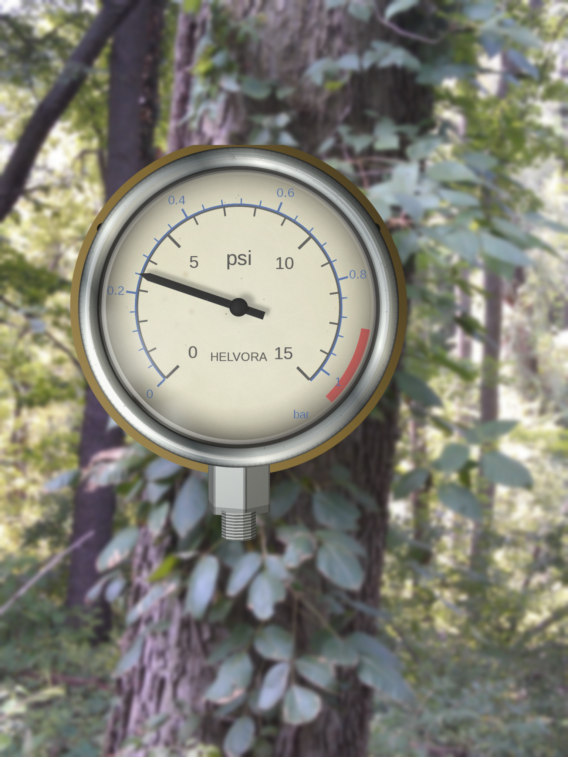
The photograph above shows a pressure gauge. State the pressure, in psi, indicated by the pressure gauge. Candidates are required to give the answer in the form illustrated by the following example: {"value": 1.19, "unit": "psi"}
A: {"value": 3.5, "unit": "psi"}
